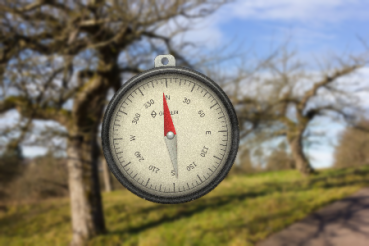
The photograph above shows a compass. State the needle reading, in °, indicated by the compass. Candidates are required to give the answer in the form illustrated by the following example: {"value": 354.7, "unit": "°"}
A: {"value": 355, "unit": "°"}
